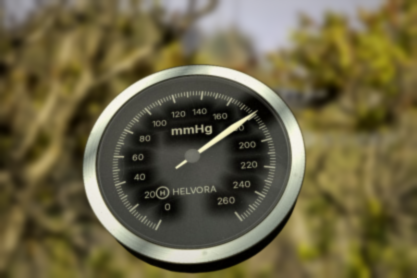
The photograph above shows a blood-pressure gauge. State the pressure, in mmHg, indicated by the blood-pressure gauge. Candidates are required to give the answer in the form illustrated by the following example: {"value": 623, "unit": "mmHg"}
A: {"value": 180, "unit": "mmHg"}
